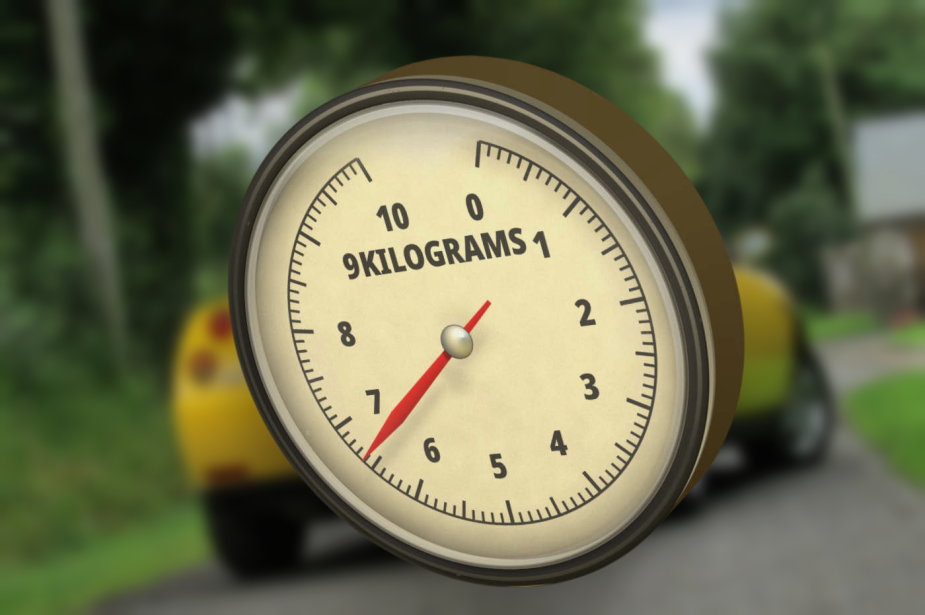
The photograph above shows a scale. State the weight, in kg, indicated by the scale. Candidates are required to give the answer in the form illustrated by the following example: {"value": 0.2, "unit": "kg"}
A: {"value": 6.6, "unit": "kg"}
